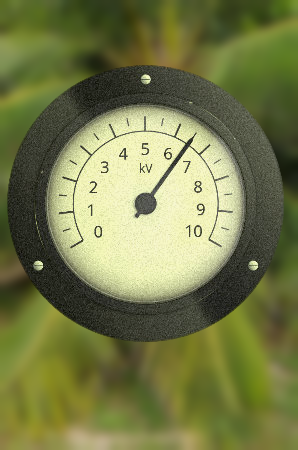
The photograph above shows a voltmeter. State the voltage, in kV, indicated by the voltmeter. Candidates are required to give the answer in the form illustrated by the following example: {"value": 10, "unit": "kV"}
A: {"value": 6.5, "unit": "kV"}
